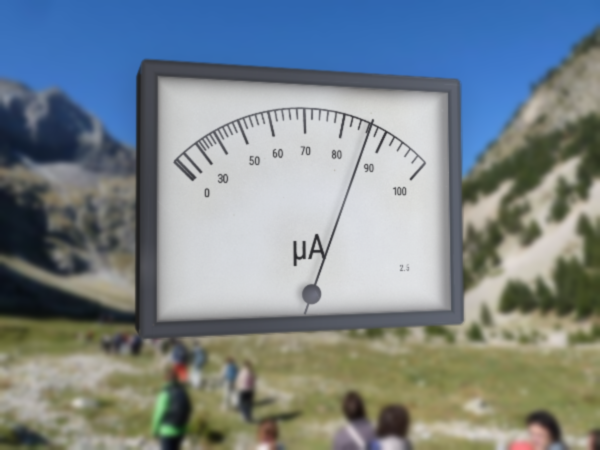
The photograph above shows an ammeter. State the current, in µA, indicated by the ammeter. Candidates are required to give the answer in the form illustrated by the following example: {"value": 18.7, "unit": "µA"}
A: {"value": 86, "unit": "µA"}
